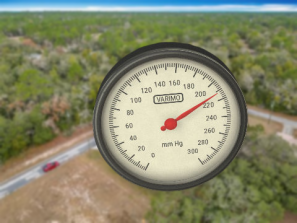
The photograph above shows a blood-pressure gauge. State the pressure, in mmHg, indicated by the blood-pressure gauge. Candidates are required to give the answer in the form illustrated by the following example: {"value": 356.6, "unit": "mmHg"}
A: {"value": 210, "unit": "mmHg"}
